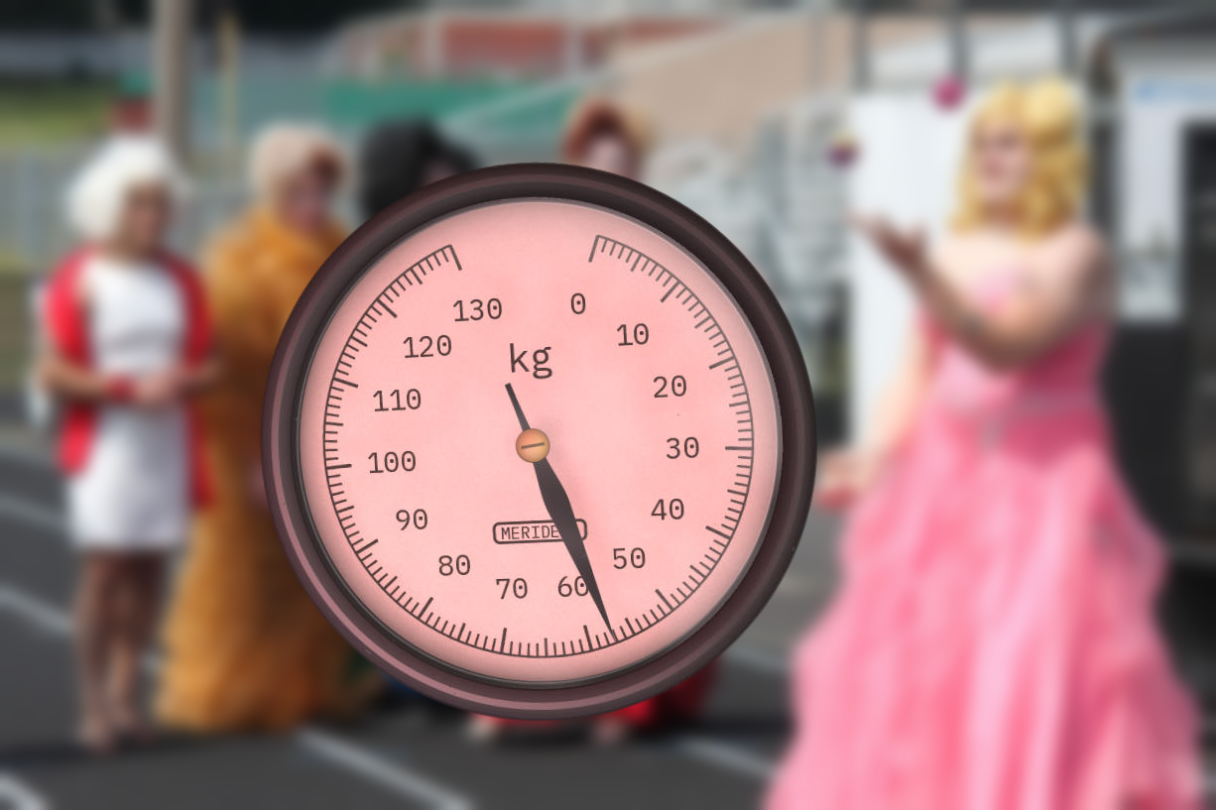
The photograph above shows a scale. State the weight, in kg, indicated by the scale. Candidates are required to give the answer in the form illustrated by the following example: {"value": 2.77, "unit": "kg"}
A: {"value": 57, "unit": "kg"}
